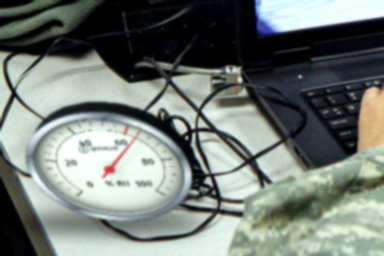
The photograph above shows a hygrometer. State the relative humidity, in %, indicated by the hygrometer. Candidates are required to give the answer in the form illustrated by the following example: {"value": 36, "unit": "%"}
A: {"value": 64, "unit": "%"}
